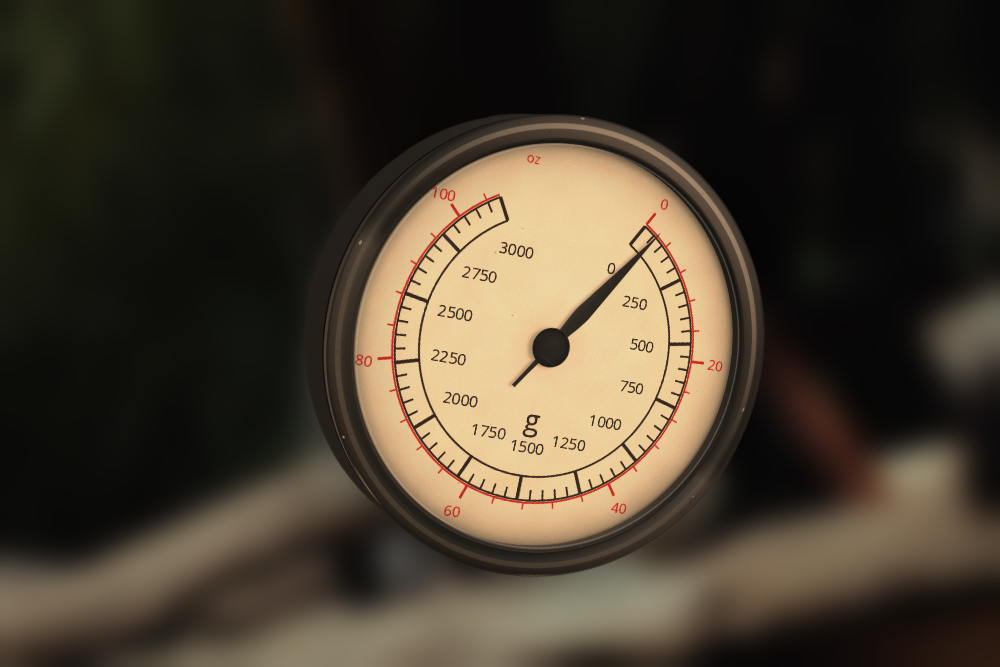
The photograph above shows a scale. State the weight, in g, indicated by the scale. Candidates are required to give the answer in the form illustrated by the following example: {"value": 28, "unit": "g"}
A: {"value": 50, "unit": "g"}
